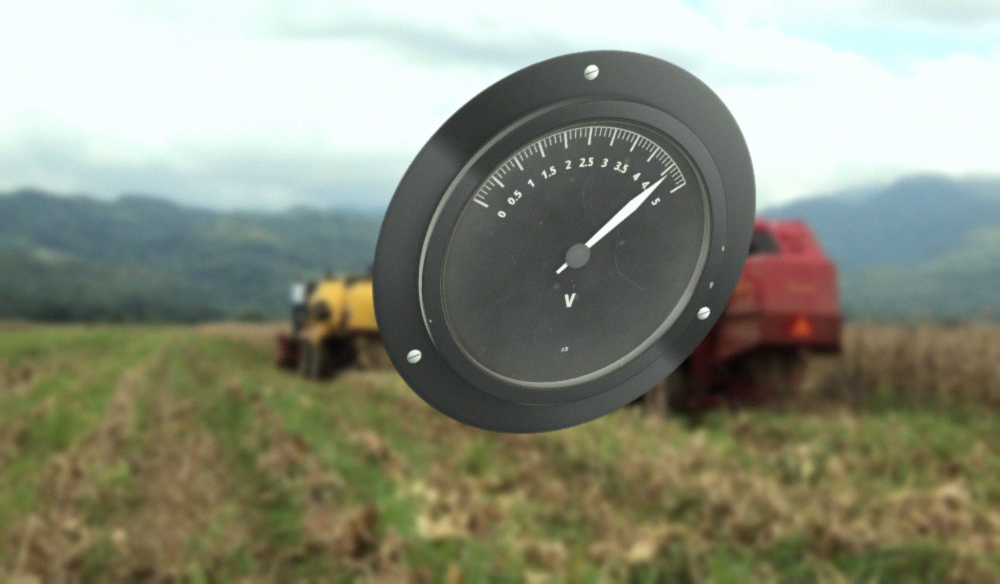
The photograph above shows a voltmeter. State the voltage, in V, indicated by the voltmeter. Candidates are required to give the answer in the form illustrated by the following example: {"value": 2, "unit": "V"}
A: {"value": 4.5, "unit": "V"}
